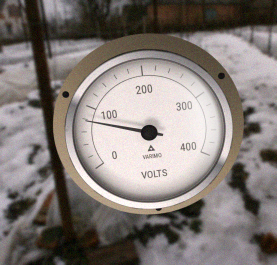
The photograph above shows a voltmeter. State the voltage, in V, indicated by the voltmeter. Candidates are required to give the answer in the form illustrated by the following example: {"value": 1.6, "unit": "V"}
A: {"value": 80, "unit": "V"}
